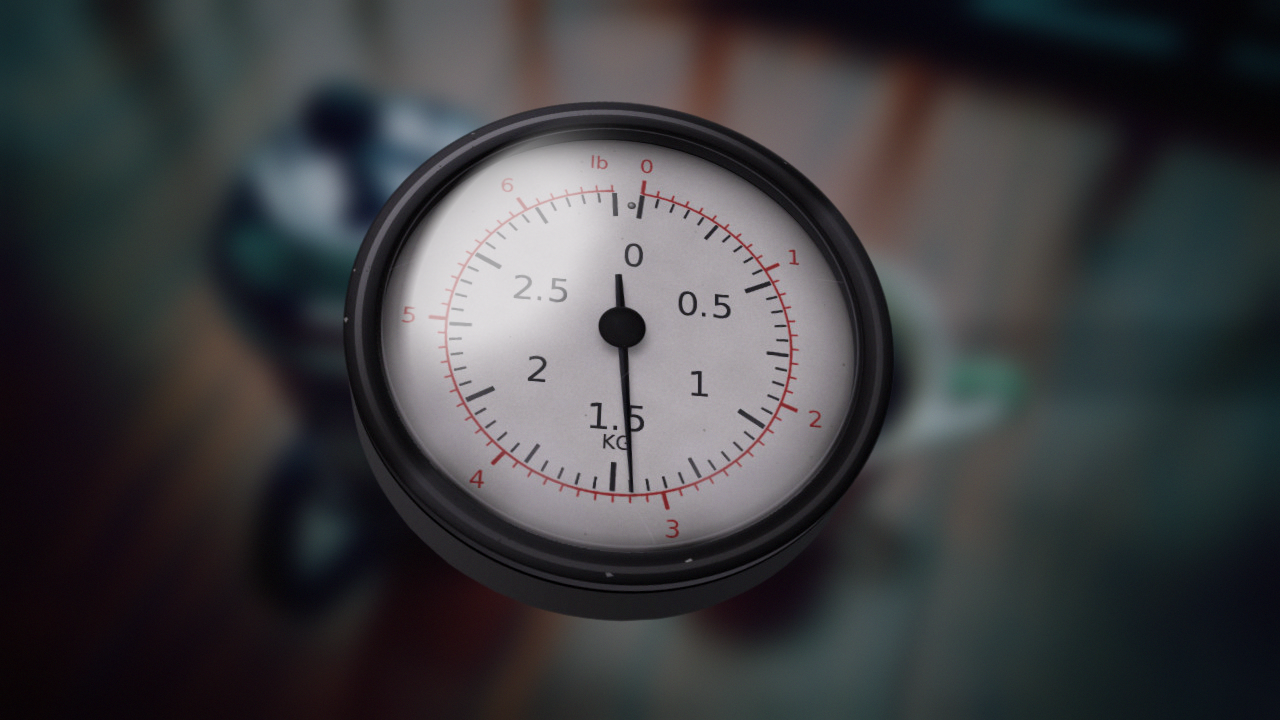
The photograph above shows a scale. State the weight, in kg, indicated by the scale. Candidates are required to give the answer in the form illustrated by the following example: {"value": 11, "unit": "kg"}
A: {"value": 1.45, "unit": "kg"}
